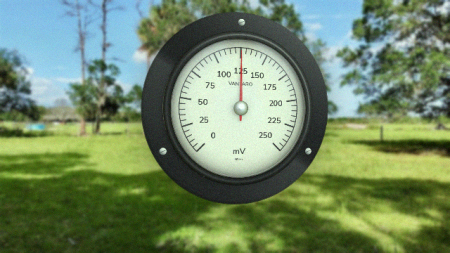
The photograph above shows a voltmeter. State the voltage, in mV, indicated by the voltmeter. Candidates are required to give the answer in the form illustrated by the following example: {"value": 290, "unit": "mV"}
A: {"value": 125, "unit": "mV"}
